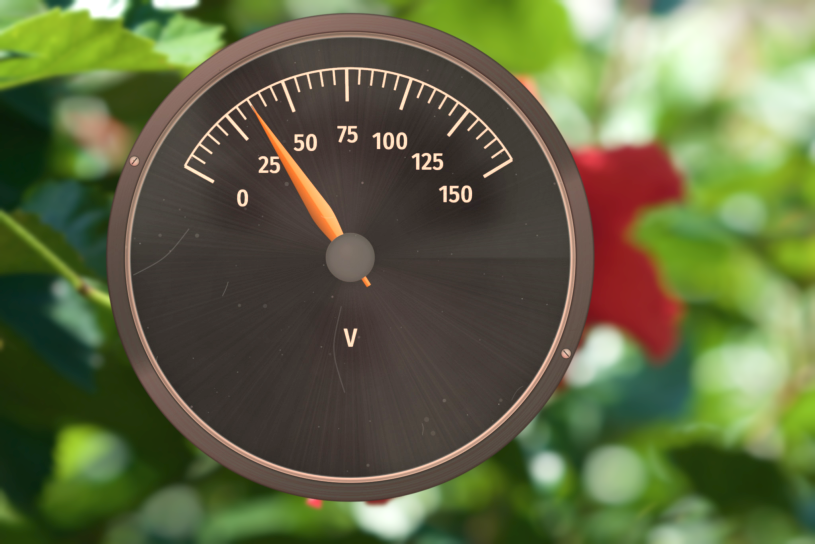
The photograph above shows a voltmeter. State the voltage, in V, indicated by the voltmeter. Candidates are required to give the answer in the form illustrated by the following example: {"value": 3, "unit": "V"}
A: {"value": 35, "unit": "V"}
